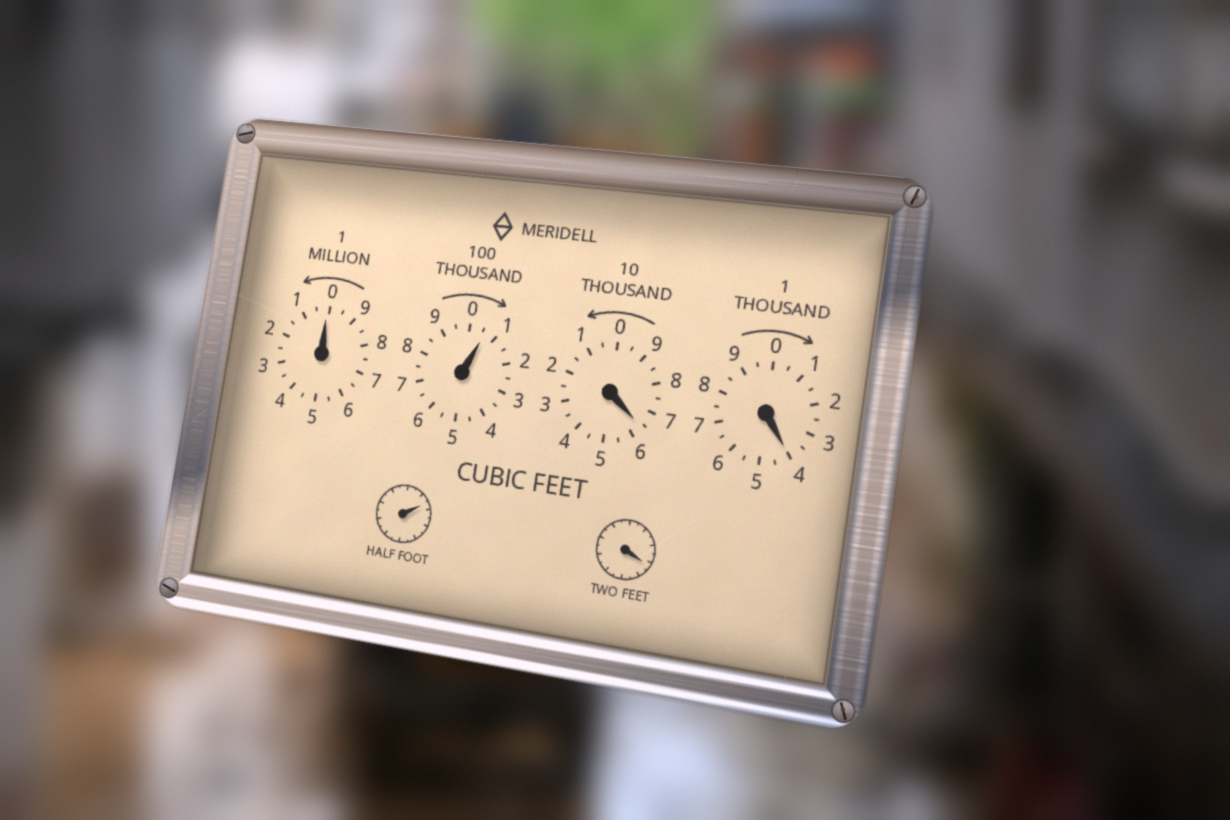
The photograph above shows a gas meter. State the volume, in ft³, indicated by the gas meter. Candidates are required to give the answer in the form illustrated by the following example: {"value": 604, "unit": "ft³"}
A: {"value": 6400, "unit": "ft³"}
